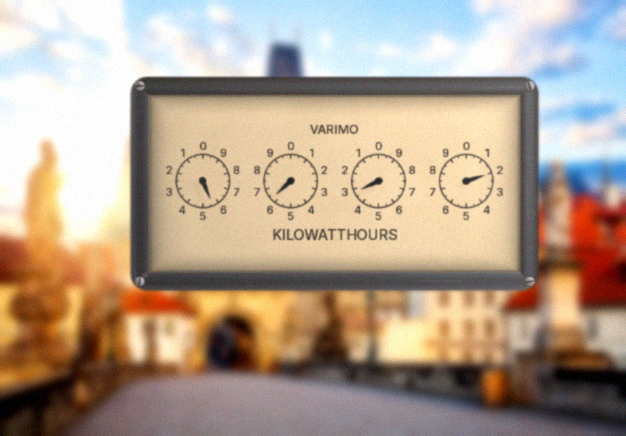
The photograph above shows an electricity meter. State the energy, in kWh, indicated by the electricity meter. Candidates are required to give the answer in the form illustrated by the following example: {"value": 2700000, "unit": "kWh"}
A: {"value": 5632, "unit": "kWh"}
